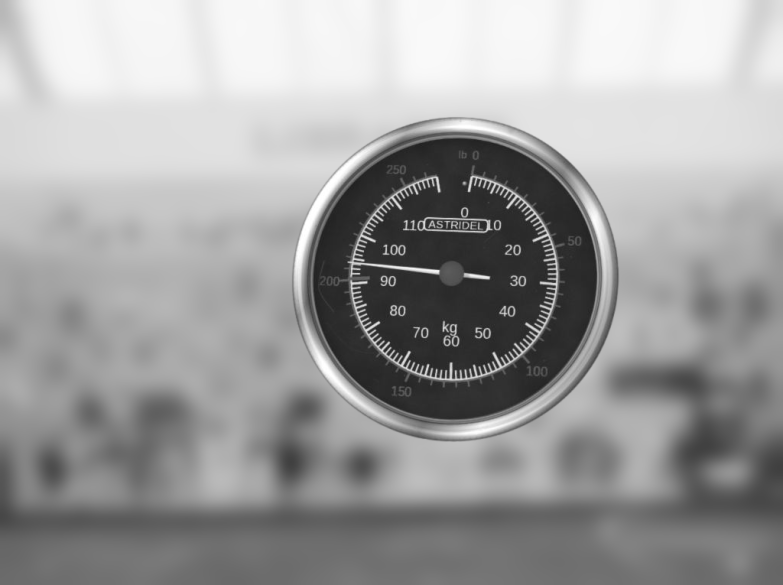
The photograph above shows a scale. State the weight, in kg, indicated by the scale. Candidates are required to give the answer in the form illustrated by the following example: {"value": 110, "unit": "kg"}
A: {"value": 94, "unit": "kg"}
